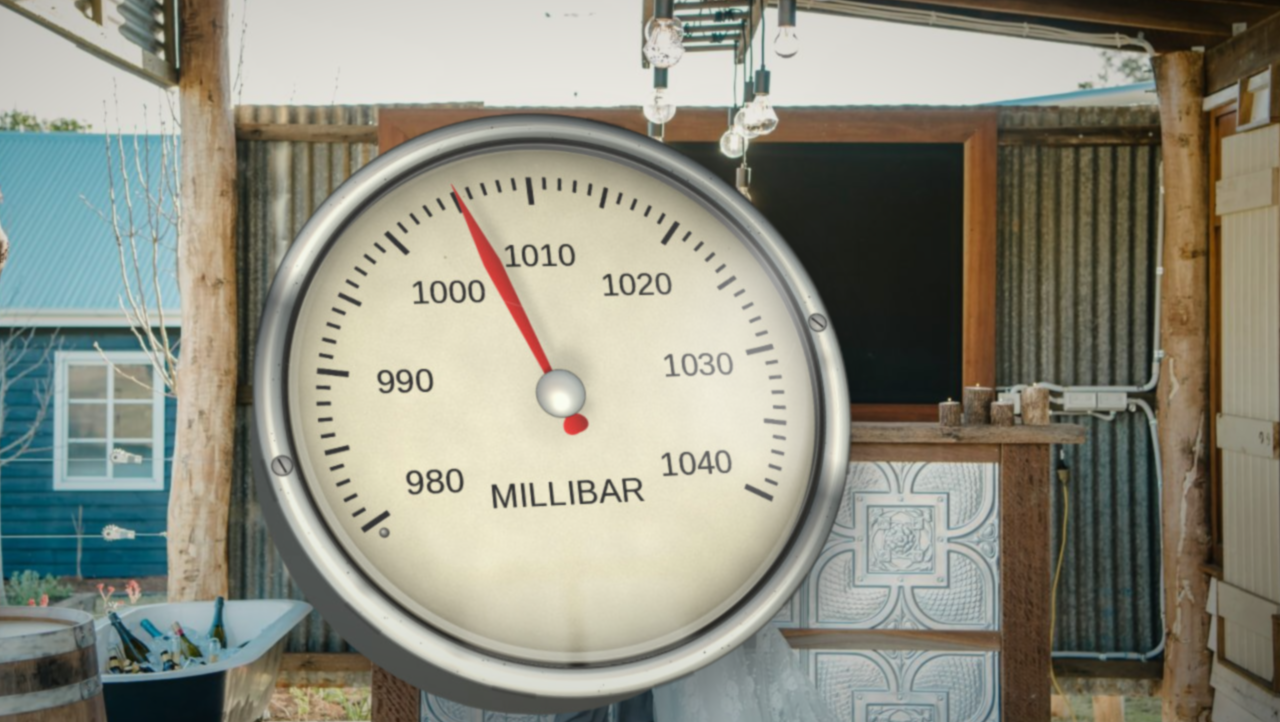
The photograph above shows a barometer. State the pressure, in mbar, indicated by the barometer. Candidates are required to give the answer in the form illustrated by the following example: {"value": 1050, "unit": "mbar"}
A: {"value": 1005, "unit": "mbar"}
